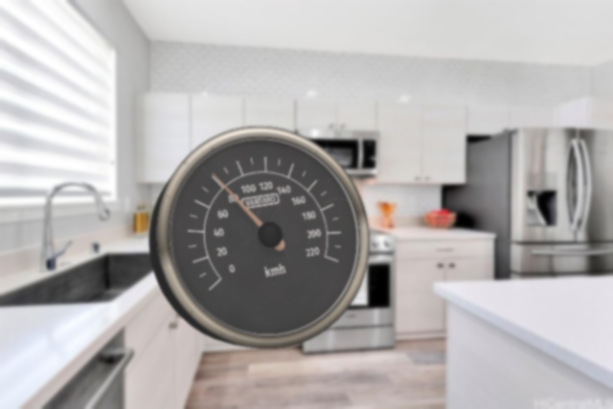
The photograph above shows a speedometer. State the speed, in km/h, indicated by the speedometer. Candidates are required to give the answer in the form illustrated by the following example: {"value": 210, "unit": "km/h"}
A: {"value": 80, "unit": "km/h"}
